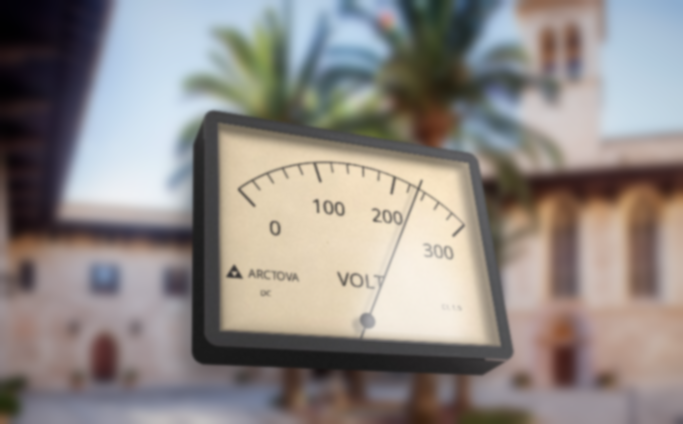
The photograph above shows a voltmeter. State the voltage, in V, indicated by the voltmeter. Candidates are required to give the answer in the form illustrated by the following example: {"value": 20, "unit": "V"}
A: {"value": 230, "unit": "V"}
